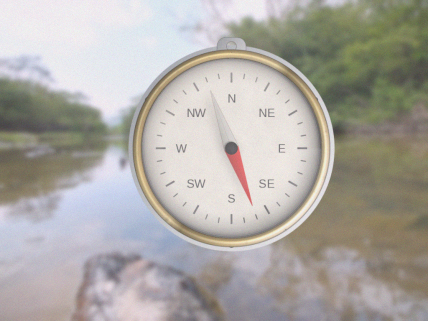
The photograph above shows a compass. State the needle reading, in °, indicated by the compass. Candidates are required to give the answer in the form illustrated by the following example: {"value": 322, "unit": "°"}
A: {"value": 160, "unit": "°"}
